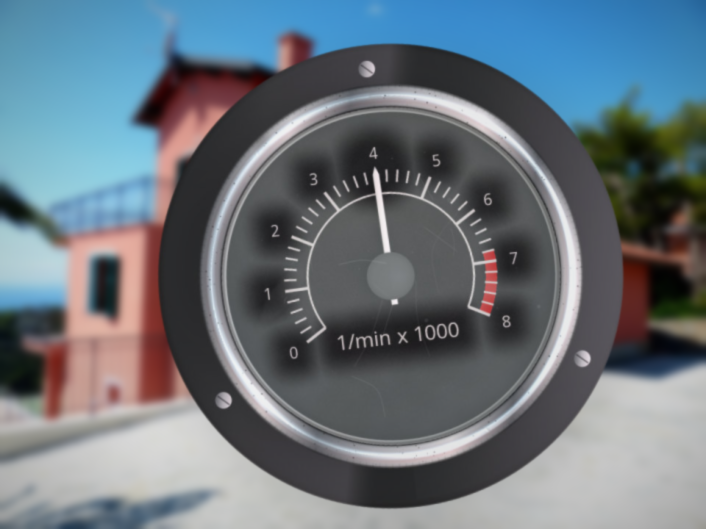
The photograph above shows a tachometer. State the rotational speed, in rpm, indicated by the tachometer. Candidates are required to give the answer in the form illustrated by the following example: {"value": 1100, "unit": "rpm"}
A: {"value": 4000, "unit": "rpm"}
